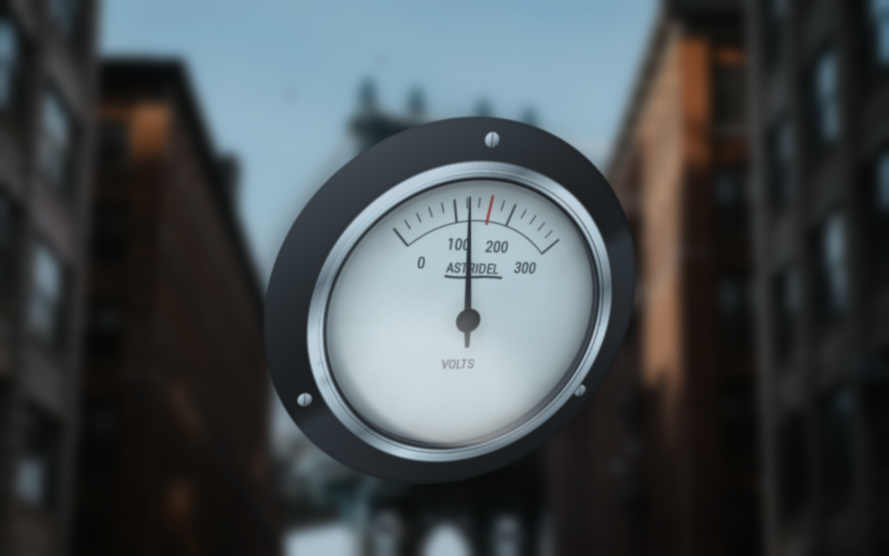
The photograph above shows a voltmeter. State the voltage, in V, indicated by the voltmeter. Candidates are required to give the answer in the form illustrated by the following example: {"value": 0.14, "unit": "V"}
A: {"value": 120, "unit": "V"}
